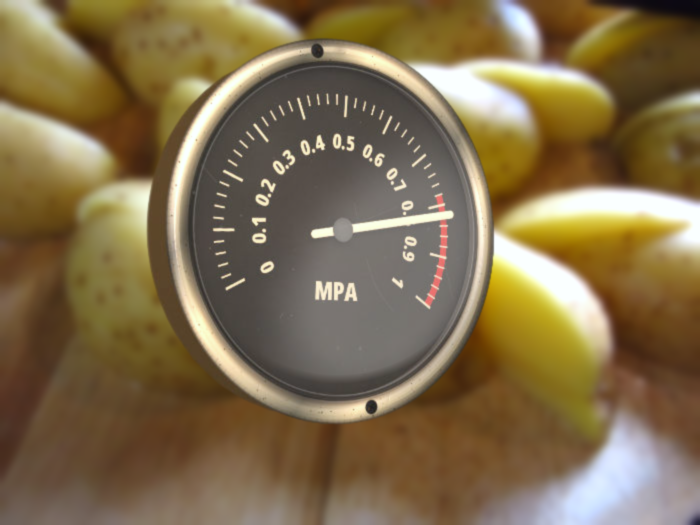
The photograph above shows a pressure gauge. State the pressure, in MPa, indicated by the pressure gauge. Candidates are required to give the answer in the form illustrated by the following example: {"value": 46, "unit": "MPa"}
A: {"value": 0.82, "unit": "MPa"}
